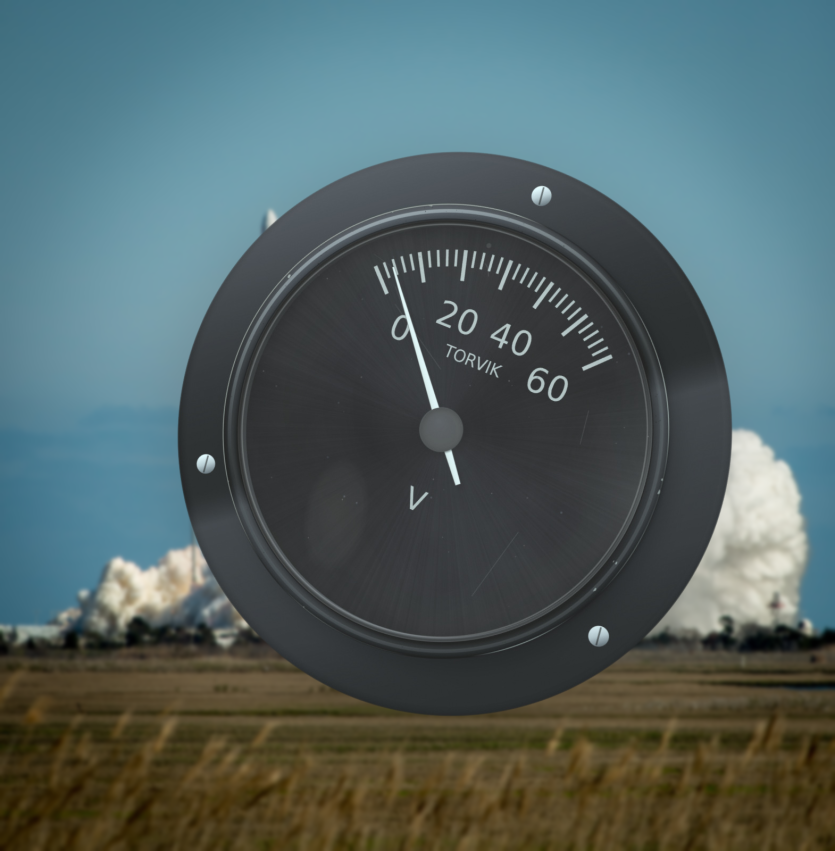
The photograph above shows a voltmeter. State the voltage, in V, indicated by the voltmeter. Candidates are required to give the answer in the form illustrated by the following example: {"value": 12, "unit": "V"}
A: {"value": 4, "unit": "V"}
